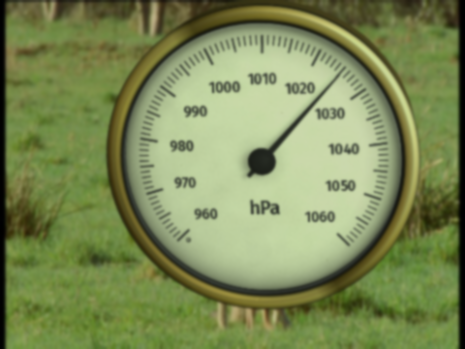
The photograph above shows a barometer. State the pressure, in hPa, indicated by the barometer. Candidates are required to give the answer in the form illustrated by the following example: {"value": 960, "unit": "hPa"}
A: {"value": 1025, "unit": "hPa"}
